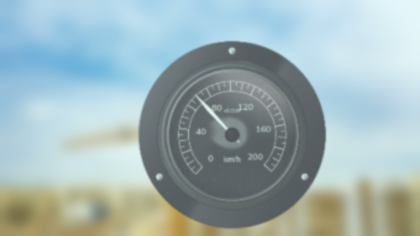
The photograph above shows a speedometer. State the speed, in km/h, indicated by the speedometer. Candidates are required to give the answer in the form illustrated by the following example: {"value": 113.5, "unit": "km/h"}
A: {"value": 70, "unit": "km/h"}
